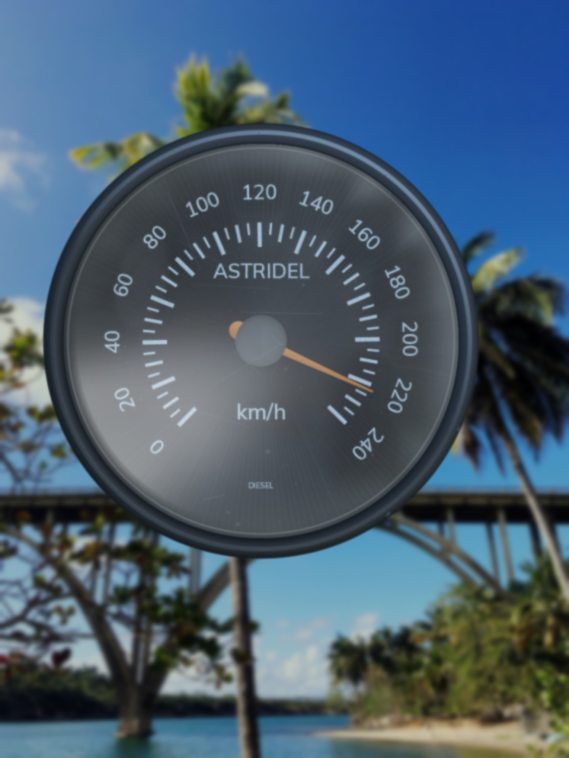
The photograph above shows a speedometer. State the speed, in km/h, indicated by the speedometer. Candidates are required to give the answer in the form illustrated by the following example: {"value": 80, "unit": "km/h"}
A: {"value": 222.5, "unit": "km/h"}
